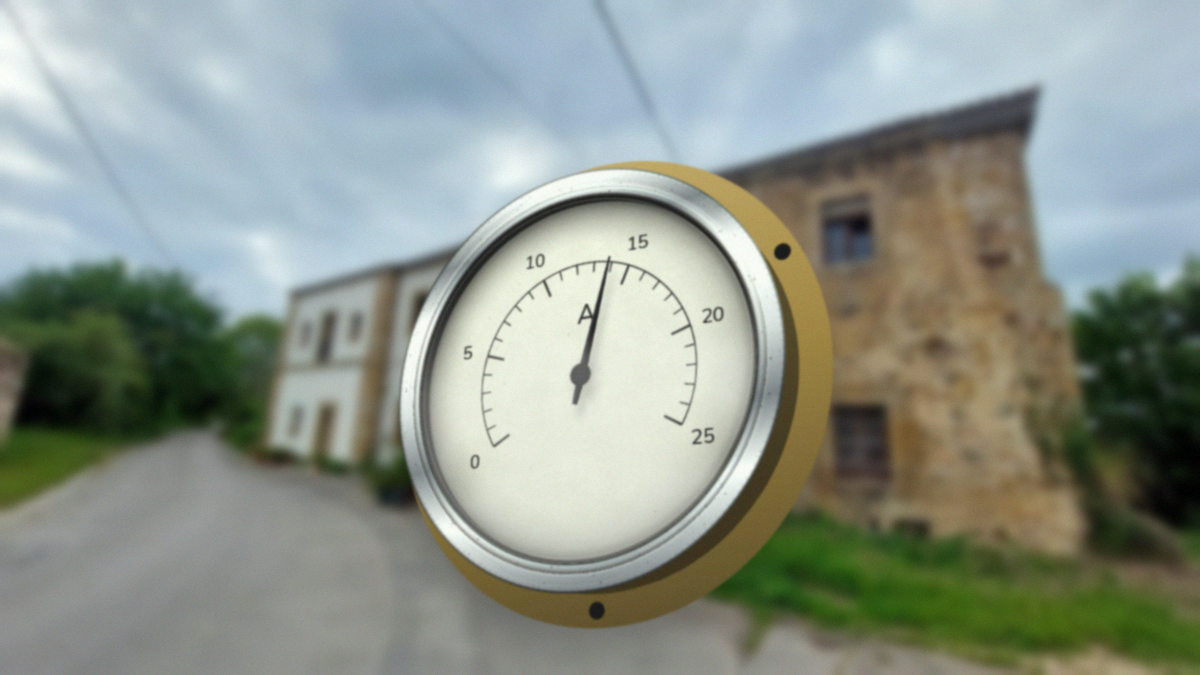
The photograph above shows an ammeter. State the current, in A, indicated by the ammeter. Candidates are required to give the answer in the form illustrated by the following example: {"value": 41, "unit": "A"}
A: {"value": 14, "unit": "A"}
